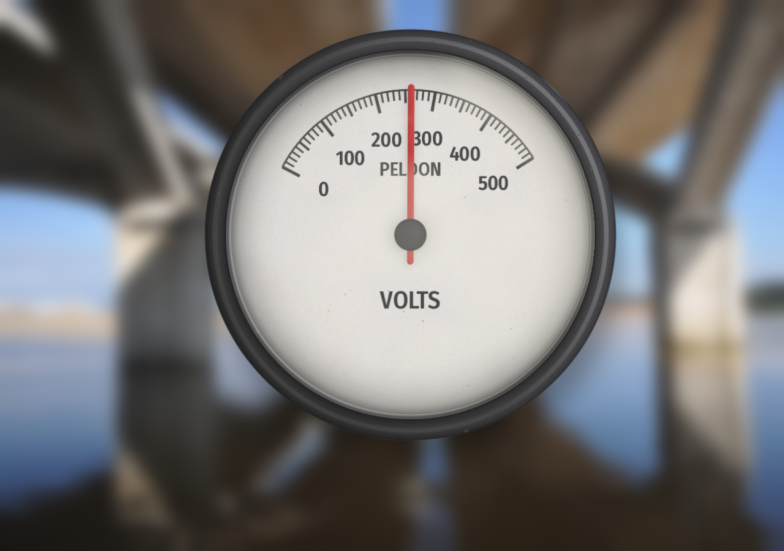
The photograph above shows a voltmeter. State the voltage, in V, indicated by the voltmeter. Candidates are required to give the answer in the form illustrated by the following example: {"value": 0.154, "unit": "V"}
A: {"value": 260, "unit": "V"}
